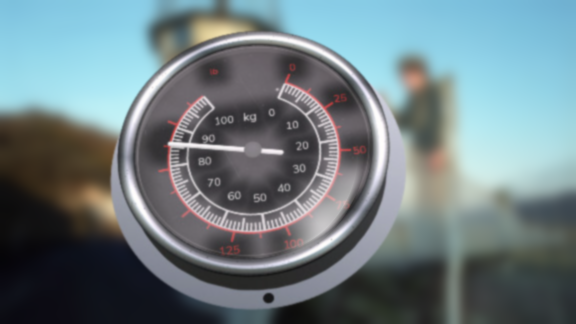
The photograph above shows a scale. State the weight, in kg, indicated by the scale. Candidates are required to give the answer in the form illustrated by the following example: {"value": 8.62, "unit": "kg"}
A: {"value": 85, "unit": "kg"}
